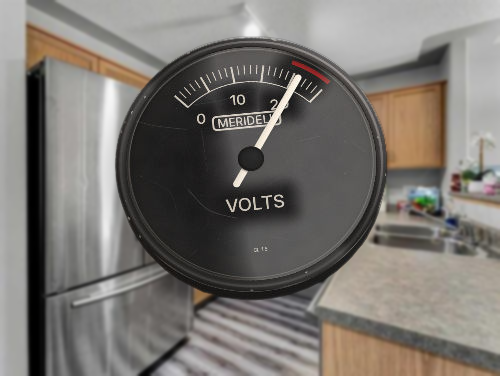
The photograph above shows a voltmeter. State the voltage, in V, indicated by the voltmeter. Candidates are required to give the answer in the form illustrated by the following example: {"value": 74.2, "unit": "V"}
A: {"value": 21, "unit": "V"}
